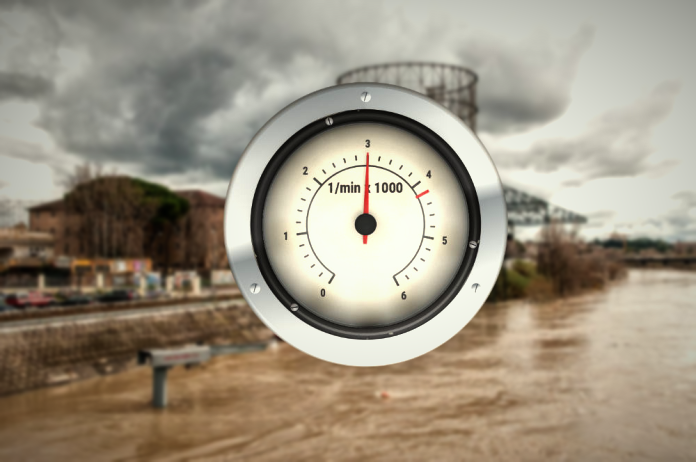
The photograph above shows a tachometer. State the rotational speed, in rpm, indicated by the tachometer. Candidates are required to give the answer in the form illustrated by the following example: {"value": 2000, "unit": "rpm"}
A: {"value": 3000, "unit": "rpm"}
